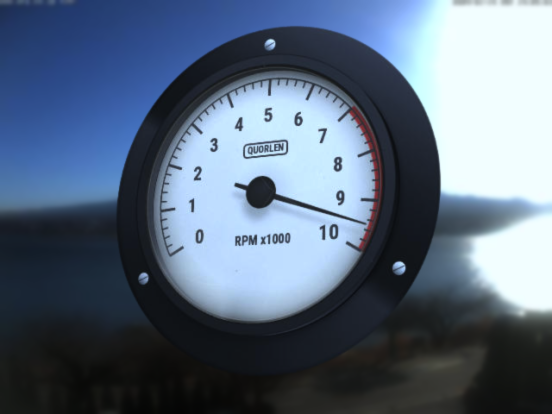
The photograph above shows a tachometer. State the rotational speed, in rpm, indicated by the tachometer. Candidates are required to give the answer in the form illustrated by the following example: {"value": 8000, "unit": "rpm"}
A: {"value": 9500, "unit": "rpm"}
